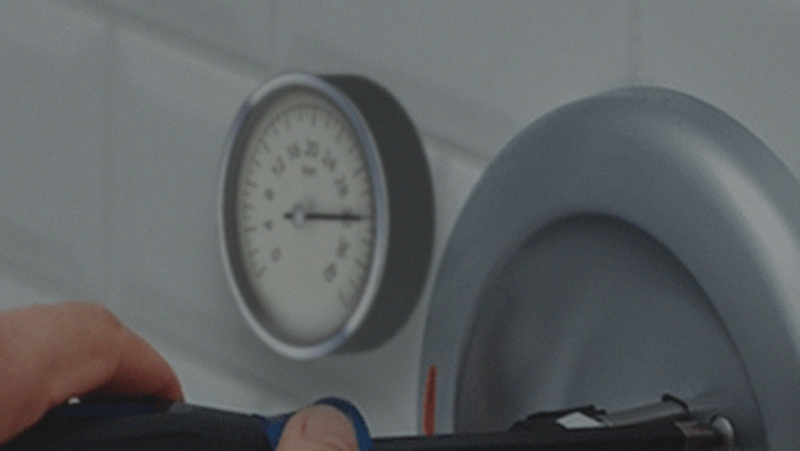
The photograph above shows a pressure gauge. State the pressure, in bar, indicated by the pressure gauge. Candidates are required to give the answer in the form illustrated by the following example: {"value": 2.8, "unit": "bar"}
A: {"value": 32, "unit": "bar"}
